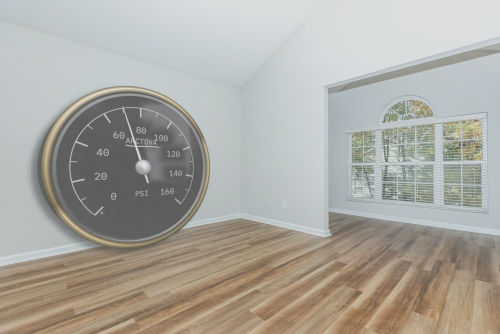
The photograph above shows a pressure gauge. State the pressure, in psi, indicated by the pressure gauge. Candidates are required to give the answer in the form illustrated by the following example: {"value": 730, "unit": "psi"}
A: {"value": 70, "unit": "psi"}
